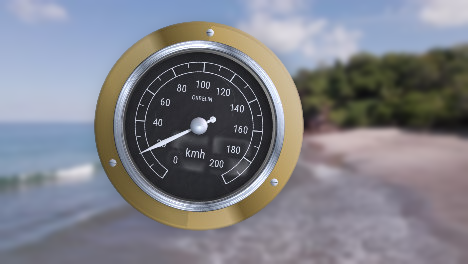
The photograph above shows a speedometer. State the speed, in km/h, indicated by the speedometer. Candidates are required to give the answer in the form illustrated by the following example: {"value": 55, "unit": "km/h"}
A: {"value": 20, "unit": "km/h"}
